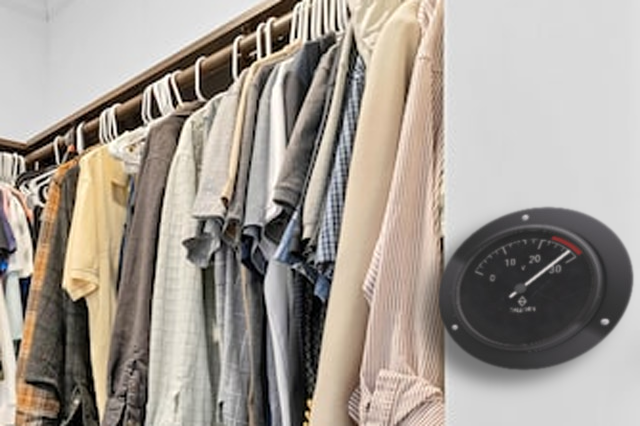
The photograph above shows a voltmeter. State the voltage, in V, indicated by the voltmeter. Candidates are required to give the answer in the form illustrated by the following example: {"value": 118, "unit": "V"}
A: {"value": 28, "unit": "V"}
